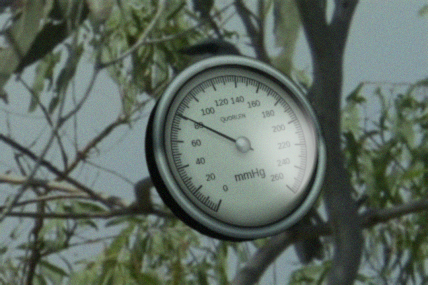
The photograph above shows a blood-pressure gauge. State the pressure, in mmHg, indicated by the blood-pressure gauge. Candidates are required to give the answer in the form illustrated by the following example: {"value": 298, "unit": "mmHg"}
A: {"value": 80, "unit": "mmHg"}
